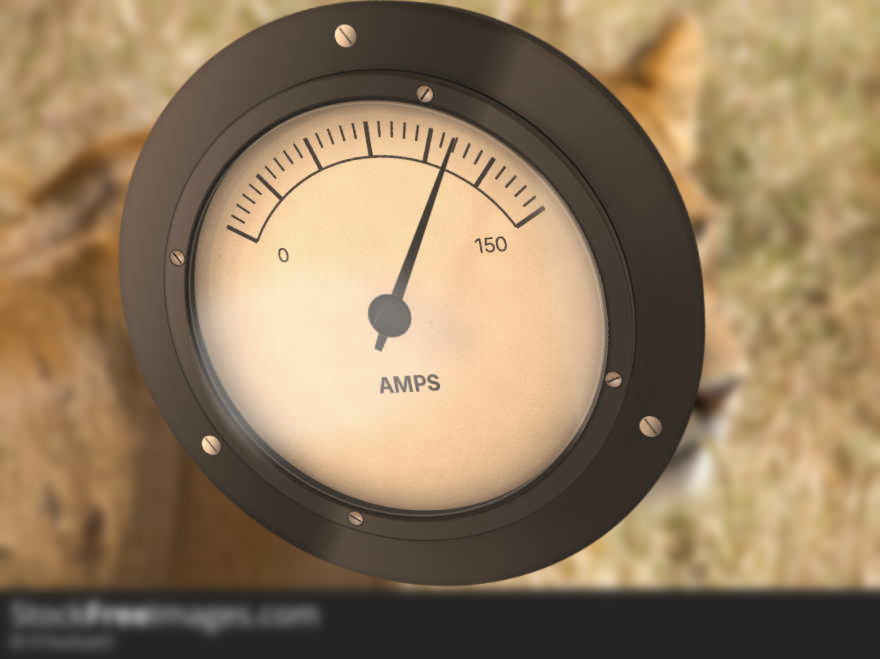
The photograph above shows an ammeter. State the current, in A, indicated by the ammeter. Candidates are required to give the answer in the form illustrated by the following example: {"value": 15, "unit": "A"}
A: {"value": 110, "unit": "A"}
